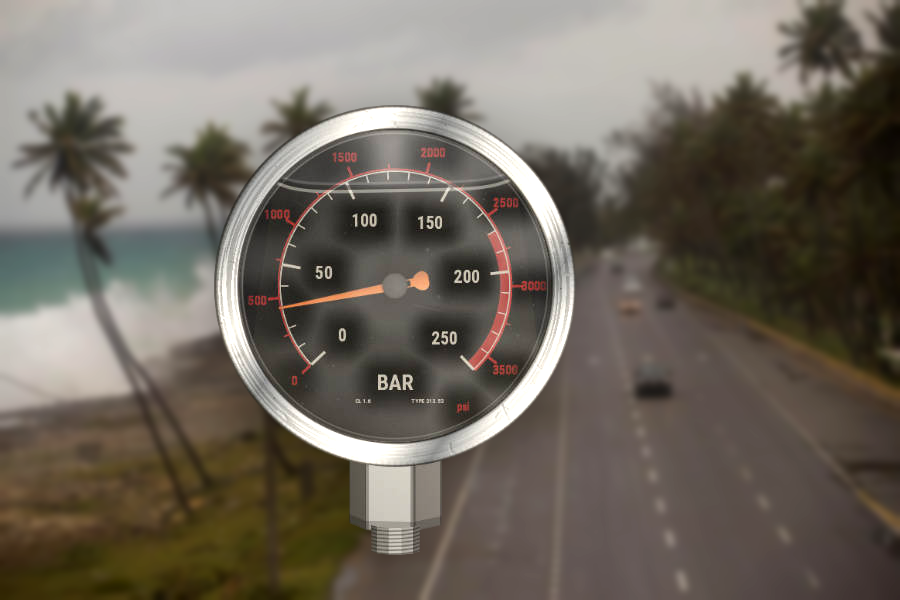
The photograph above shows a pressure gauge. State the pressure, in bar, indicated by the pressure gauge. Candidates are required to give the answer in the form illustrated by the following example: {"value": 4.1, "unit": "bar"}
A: {"value": 30, "unit": "bar"}
